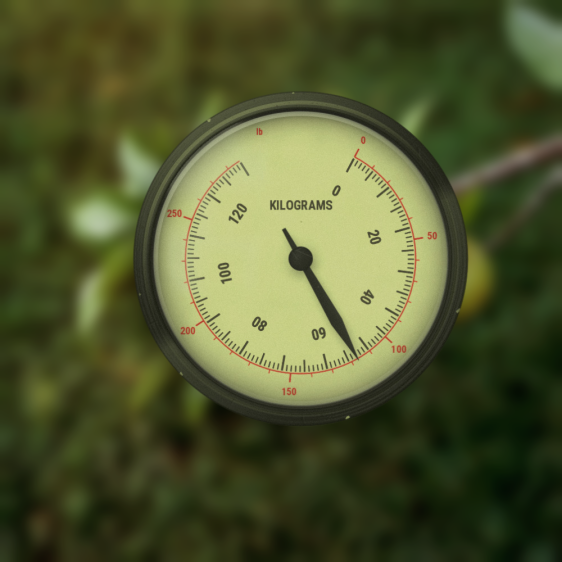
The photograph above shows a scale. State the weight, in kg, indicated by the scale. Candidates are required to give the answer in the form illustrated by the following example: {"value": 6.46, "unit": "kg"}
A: {"value": 53, "unit": "kg"}
